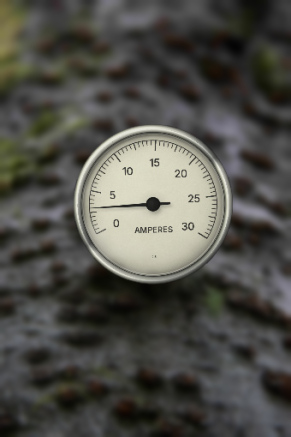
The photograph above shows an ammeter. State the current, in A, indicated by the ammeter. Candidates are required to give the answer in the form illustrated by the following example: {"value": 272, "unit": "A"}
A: {"value": 3, "unit": "A"}
